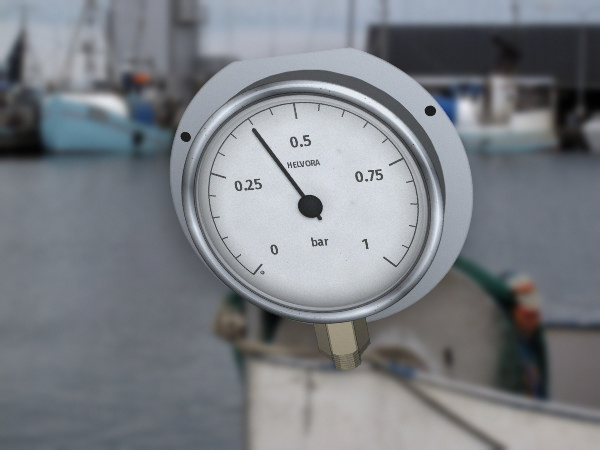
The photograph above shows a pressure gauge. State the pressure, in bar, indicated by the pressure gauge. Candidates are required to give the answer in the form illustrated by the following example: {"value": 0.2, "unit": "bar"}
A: {"value": 0.4, "unit": "bar"}
